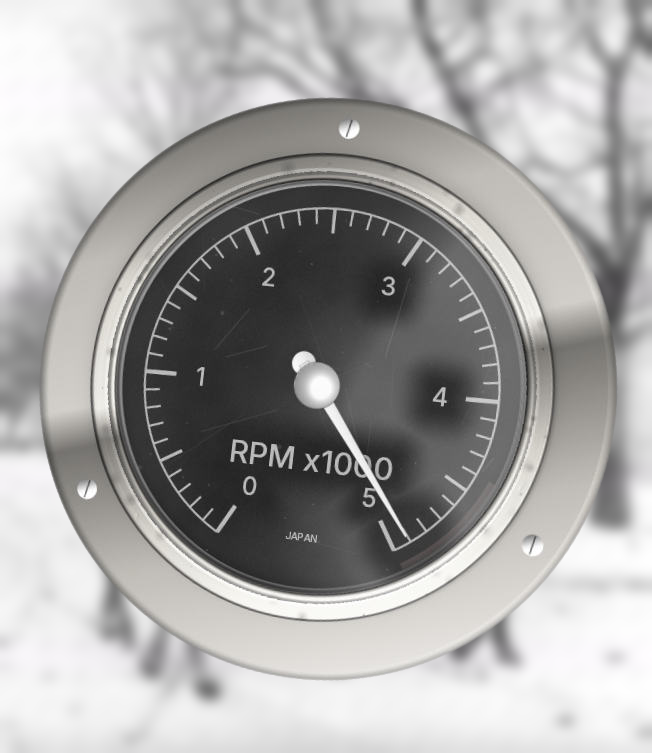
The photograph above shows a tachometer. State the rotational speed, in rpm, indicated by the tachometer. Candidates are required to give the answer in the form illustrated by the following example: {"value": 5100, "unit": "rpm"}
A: {"value": 4900, "unit": "rpm"}
